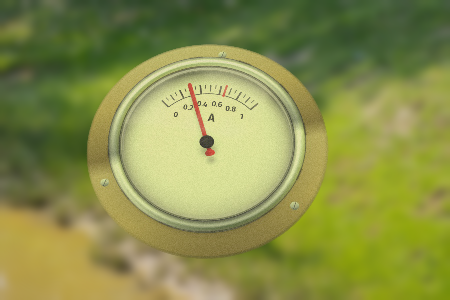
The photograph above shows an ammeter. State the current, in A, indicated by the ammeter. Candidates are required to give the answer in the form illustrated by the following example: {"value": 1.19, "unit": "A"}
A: {"value": 0.3, "unit": "A"}
